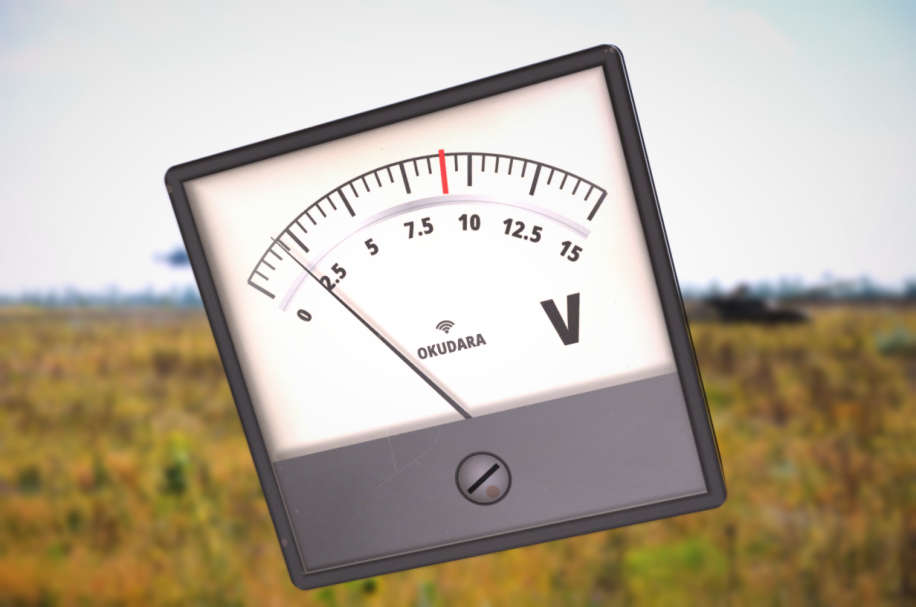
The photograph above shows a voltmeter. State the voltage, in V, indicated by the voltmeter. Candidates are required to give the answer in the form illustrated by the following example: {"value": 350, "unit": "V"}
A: {"value": 2, "unit": "V"}
